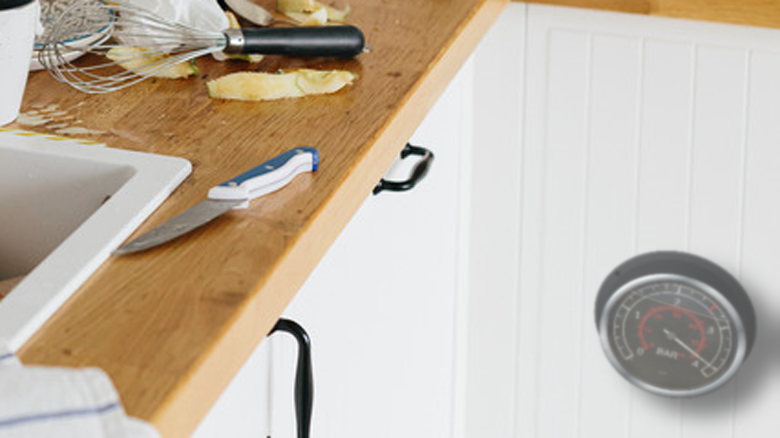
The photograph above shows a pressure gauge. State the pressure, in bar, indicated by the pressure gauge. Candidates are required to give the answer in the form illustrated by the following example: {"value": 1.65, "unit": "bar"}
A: {"value": 3.8, "unit": "bar"}
